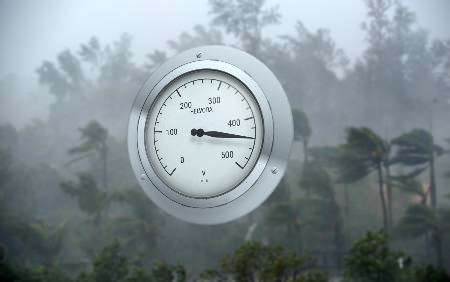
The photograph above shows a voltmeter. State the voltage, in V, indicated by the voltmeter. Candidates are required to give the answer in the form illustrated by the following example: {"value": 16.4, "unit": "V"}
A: {"value": 440, "unit": "V"}
